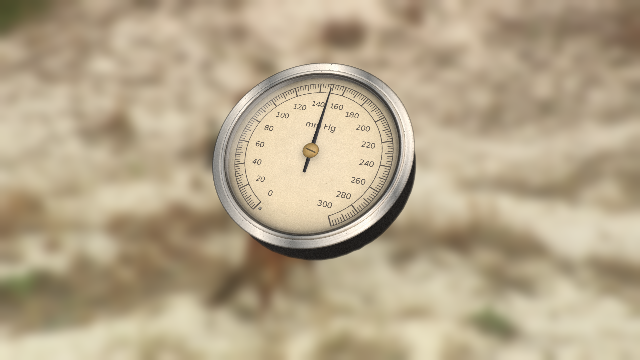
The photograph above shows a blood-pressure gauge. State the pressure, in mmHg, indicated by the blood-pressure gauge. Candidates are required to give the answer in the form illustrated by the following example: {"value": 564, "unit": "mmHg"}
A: {"value": 150, "unit": "mmHg"}
